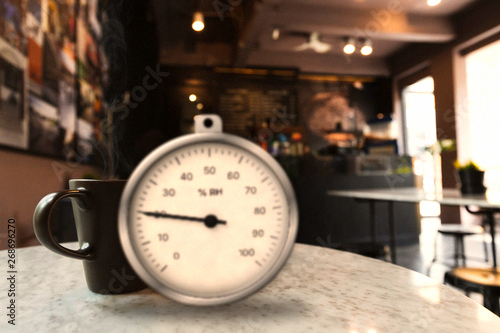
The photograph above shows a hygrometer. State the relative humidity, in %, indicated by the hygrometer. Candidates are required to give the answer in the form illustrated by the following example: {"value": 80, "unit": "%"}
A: {"value": 20, "unit": "%"}
